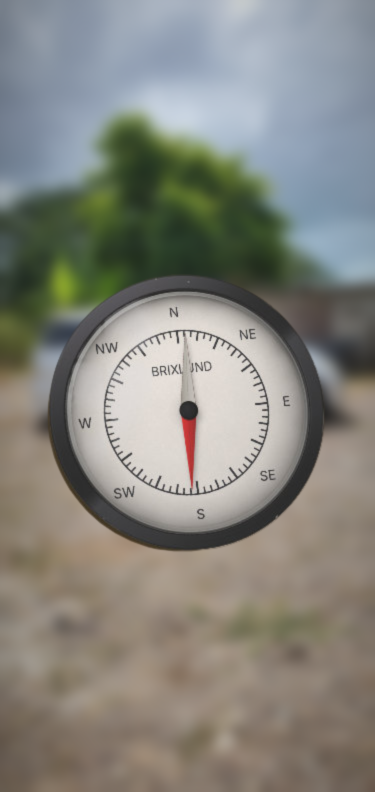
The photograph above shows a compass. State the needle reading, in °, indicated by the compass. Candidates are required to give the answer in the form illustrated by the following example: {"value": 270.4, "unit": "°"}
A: {"value": 185, "unit": "°"}
